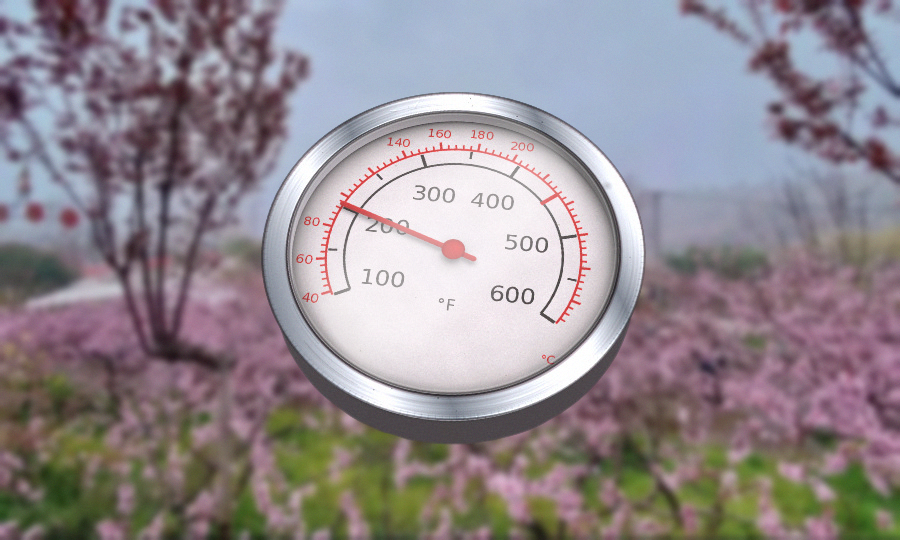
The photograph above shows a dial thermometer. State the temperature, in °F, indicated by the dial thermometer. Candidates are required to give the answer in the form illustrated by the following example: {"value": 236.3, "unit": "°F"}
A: {"value": 200, "unit": "°F"}
